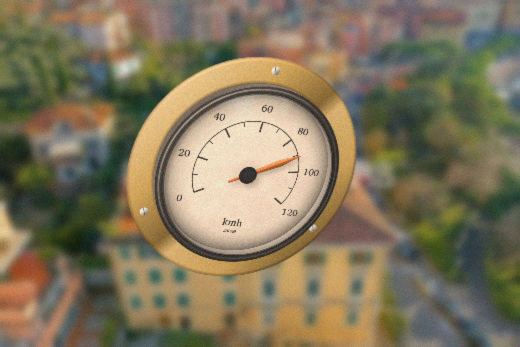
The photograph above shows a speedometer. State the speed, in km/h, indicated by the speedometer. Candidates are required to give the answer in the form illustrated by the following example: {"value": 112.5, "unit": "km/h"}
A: {"value": 90, "unit": "km/h"}
